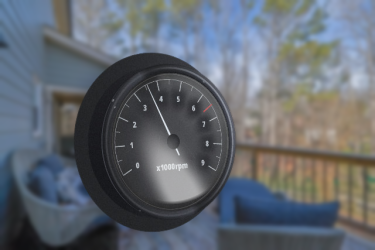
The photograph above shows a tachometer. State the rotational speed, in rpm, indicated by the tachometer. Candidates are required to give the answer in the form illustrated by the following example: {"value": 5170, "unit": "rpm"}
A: {"value": 3500, "unit": "rpm"}
